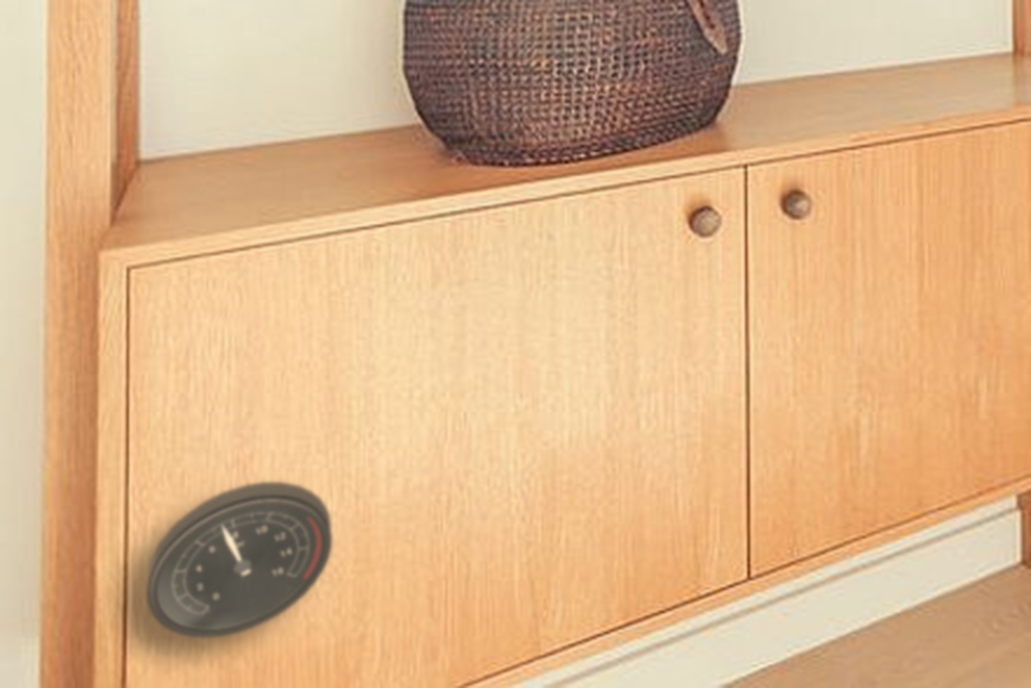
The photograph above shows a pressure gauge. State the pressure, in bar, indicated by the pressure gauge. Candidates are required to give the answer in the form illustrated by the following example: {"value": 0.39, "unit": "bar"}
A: {"value": 7.5, "unit": "bar"}
